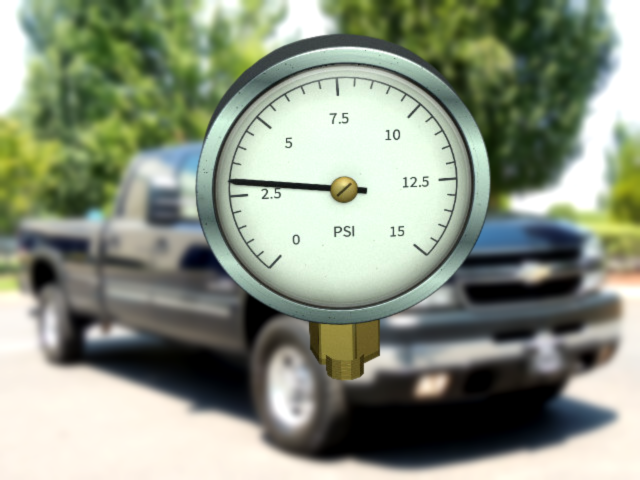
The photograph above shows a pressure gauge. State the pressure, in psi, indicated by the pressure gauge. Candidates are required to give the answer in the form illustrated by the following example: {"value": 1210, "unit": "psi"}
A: {"value": 3, "unit": "psi"}
